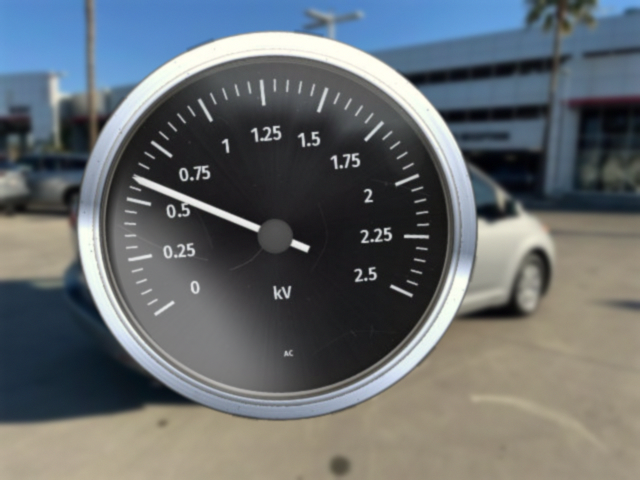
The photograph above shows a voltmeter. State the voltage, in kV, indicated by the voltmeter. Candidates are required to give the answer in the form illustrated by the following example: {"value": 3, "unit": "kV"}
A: {"value": 0.6, "unit": "kV"}
